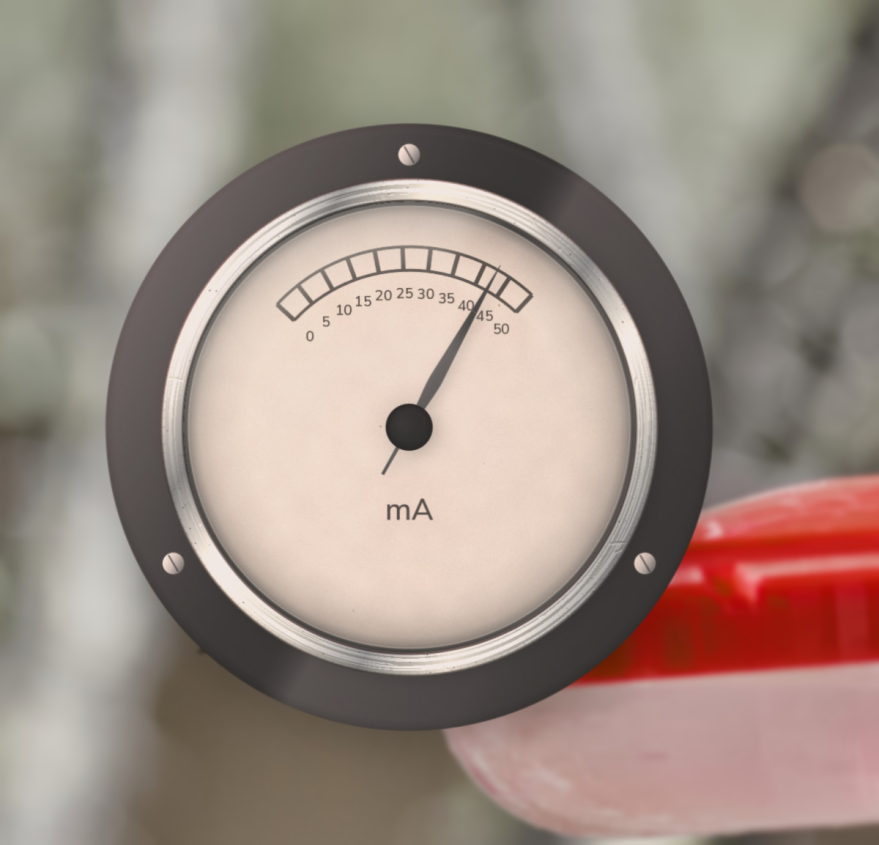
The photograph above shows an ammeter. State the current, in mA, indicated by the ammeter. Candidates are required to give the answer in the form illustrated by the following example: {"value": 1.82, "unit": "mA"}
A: {"value": 42.5, "unit": "mA"}
